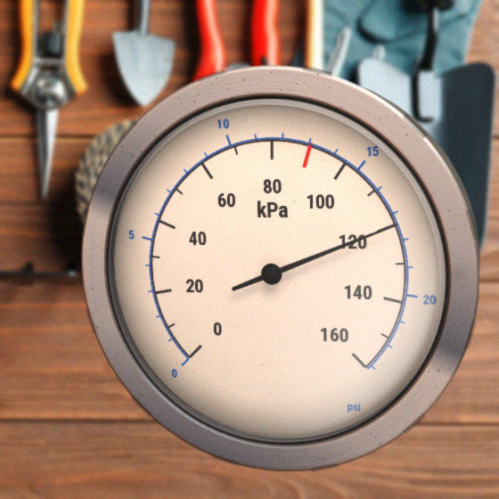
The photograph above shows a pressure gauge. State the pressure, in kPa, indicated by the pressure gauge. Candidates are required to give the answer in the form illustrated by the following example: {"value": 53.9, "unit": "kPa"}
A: {"value": 120, "unit": "kPa"}
